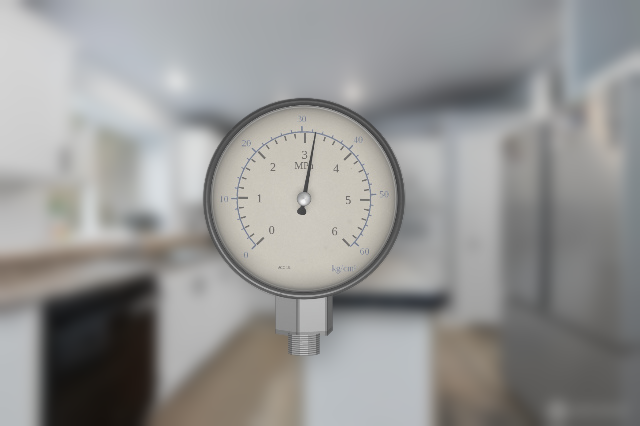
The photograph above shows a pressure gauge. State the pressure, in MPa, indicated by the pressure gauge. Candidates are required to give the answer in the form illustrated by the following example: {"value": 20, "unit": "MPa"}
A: {"value": 3.2, "unit": "MPa"}
